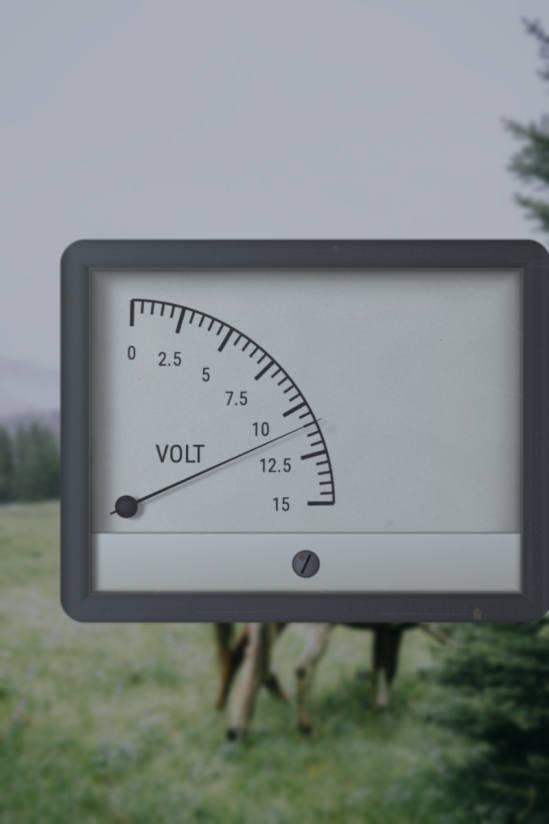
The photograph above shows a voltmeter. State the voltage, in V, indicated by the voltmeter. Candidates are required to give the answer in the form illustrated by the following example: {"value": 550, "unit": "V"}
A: {"value": 11, "unit": "V"}
